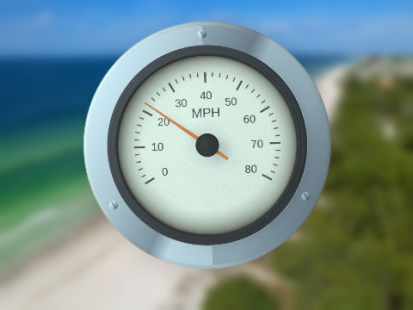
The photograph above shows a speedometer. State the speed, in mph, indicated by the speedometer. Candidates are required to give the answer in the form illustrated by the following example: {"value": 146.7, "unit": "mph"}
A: {"value": 22, "unit": "mph"}
